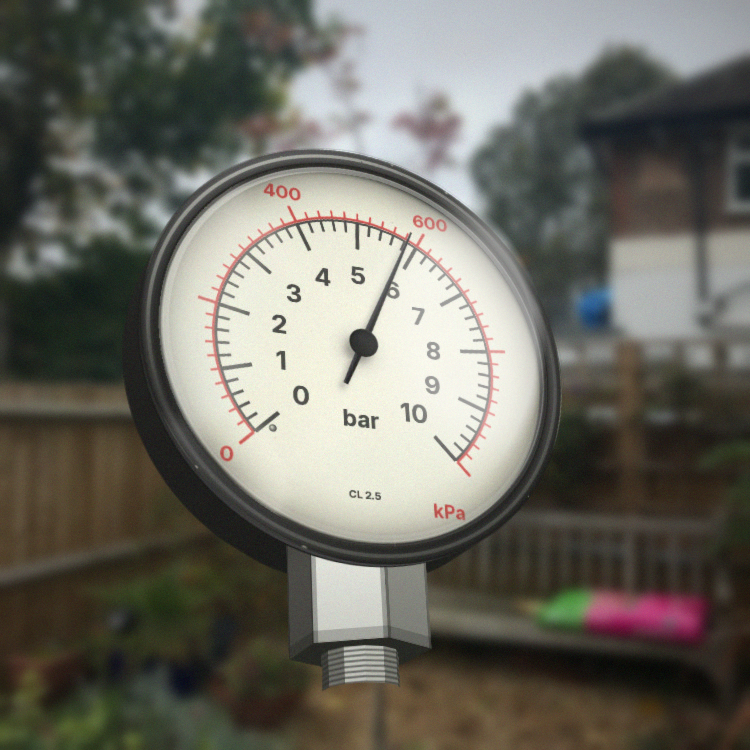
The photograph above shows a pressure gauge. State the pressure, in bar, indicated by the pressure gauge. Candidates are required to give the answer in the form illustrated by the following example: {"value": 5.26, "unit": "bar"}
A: {"value": 5.8, "unit": "bar"}
